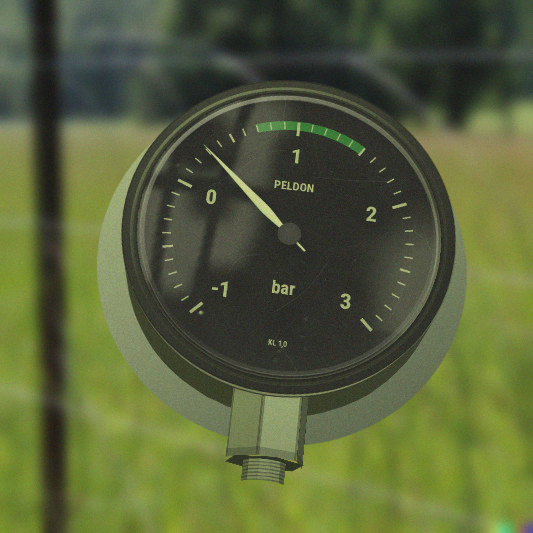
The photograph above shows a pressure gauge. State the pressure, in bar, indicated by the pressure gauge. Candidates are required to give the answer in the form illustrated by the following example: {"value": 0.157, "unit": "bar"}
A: {"value": 0.3, "unit": "bar"}
